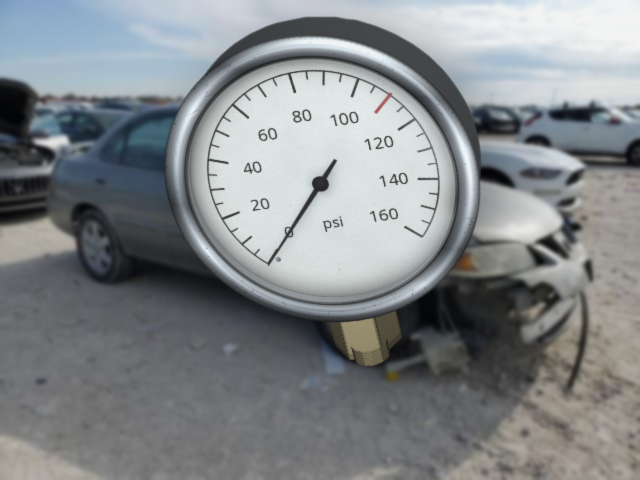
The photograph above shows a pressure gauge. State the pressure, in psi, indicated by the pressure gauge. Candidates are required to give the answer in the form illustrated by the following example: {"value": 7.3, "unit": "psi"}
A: {"value": 0, "unit": "psi"}
